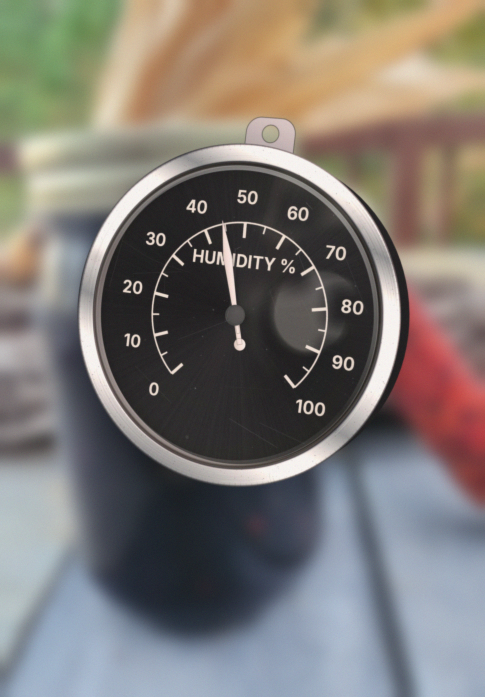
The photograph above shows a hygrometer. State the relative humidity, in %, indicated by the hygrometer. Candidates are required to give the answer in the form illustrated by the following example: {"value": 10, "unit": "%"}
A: {"value": 45, "unit": "%"}
